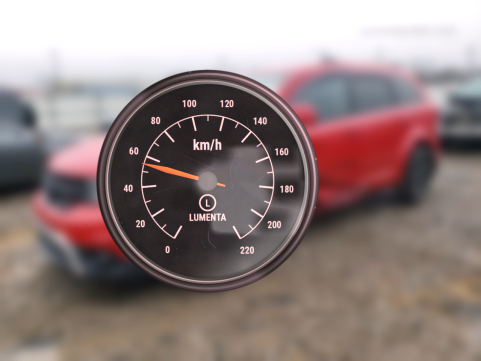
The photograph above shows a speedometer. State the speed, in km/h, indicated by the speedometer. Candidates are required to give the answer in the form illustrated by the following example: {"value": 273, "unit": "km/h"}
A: {"value": 55, "unit": "km/h"}
